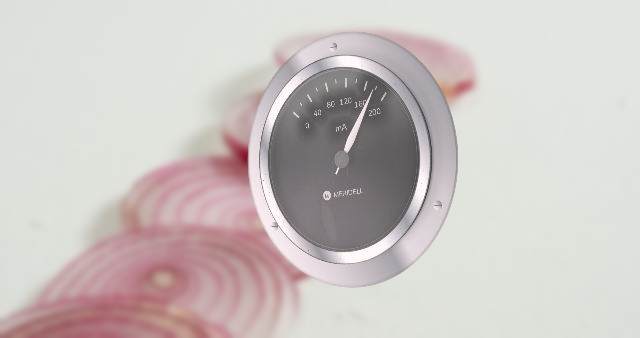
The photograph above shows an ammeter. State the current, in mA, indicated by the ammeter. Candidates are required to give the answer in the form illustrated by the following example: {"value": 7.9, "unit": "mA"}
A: {"value": 180, "unit": "mA"}
